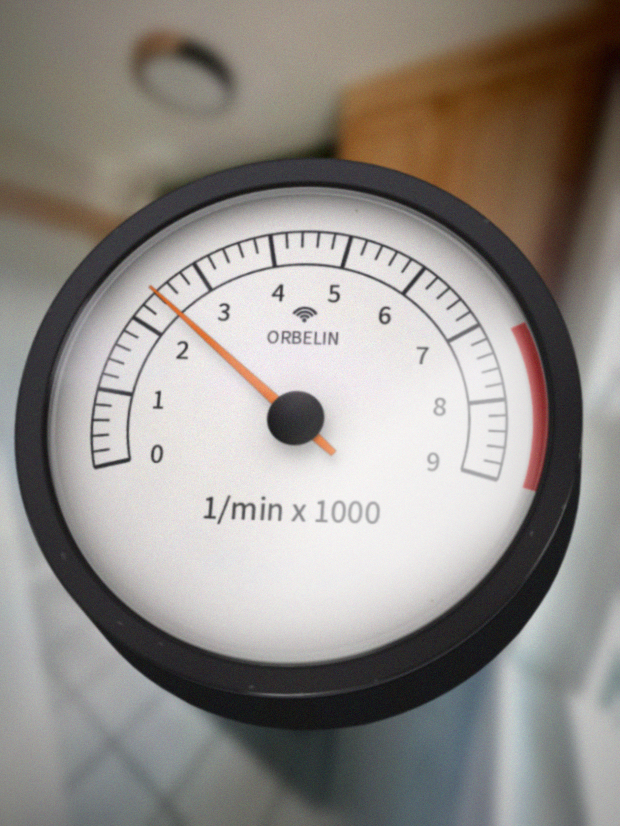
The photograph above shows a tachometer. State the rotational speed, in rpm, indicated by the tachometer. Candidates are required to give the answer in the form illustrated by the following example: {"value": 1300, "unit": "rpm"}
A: {"value": 2400, "unit": "rpm"}
